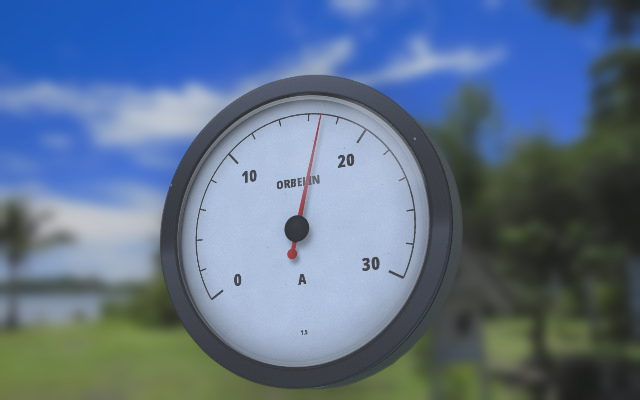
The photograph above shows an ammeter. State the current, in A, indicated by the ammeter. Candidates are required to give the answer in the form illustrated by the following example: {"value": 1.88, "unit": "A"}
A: {"value": 17, "unit": "A"}
